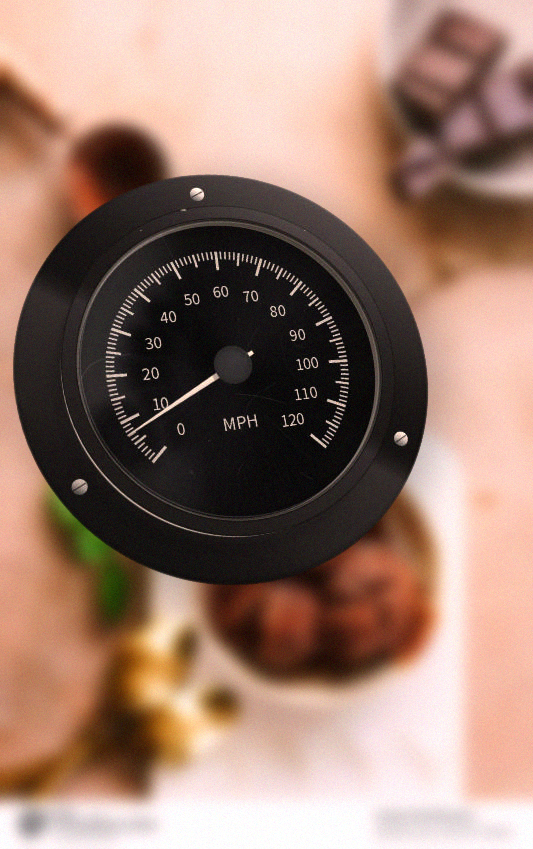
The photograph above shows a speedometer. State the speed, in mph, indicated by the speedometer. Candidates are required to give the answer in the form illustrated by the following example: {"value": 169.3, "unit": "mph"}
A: {"value": 7, "unit": "mph"}
